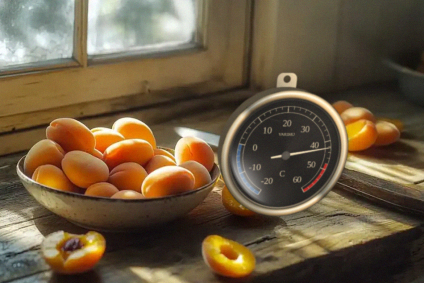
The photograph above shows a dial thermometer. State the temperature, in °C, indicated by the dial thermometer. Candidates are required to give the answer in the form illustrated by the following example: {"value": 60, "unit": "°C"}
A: {"value": 42, "unit": "°C"}
